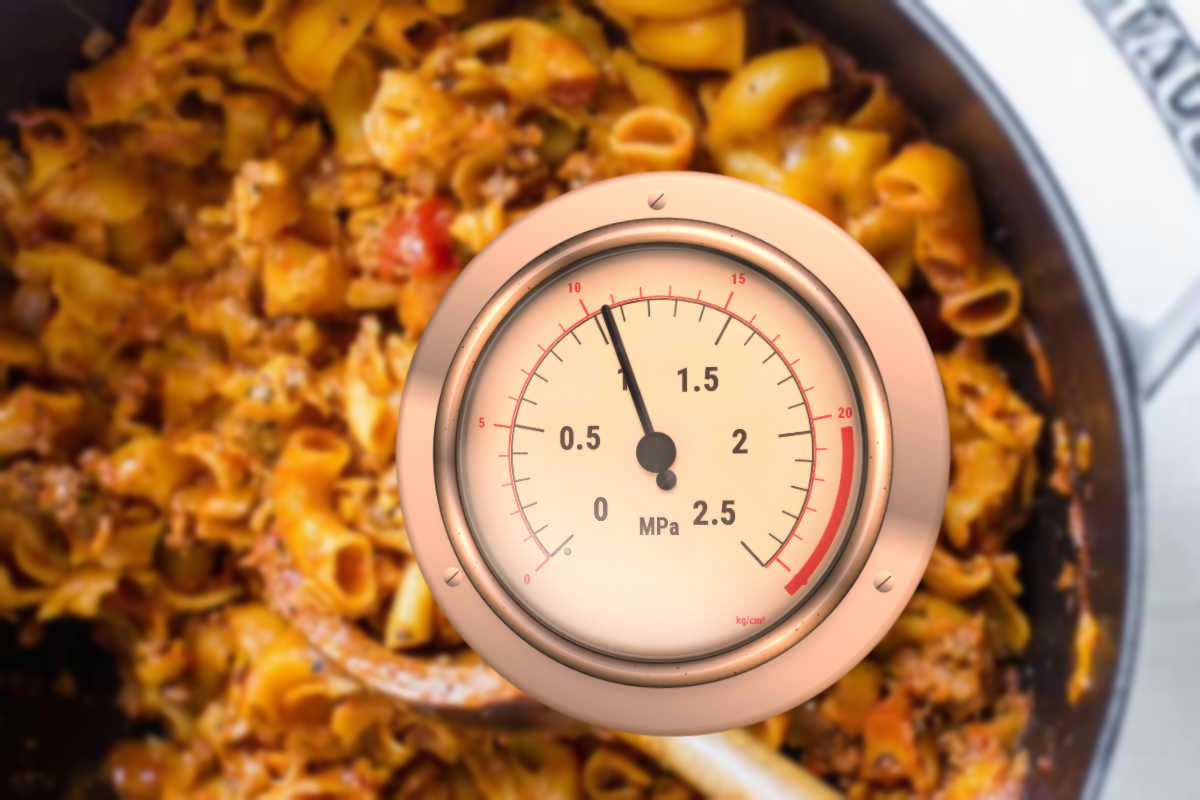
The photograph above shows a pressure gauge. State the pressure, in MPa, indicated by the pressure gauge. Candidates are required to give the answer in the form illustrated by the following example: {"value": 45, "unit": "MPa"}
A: {"value": 1.05, "unit": "MPa"}
